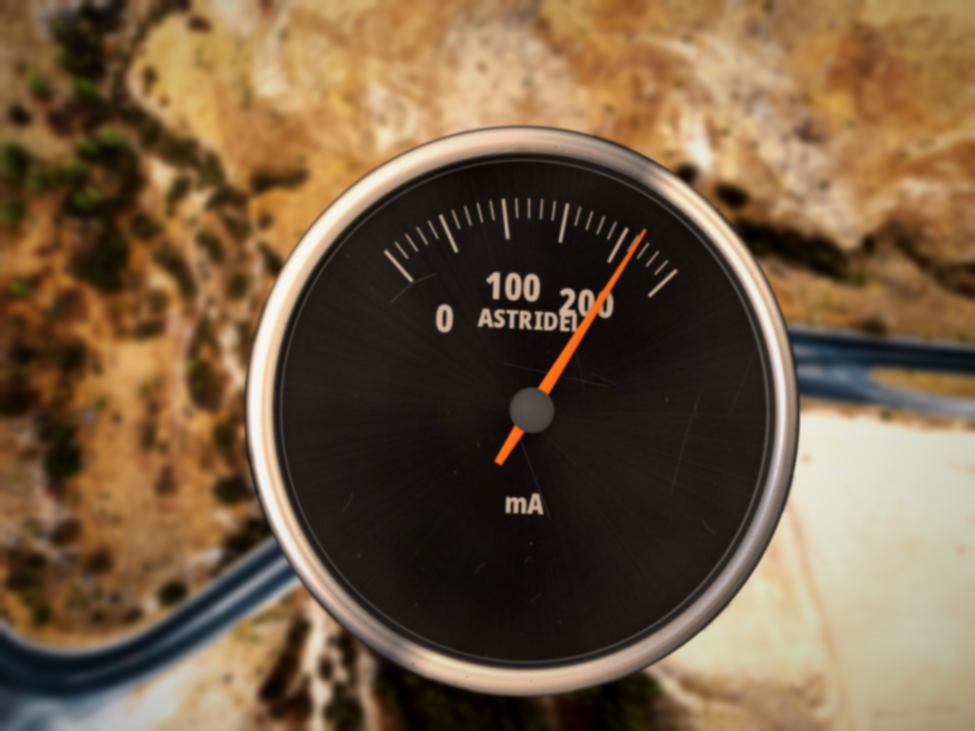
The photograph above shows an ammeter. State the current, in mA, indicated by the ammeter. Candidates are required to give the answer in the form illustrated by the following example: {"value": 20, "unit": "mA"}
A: {"value": 210, "unit": "mA"}
